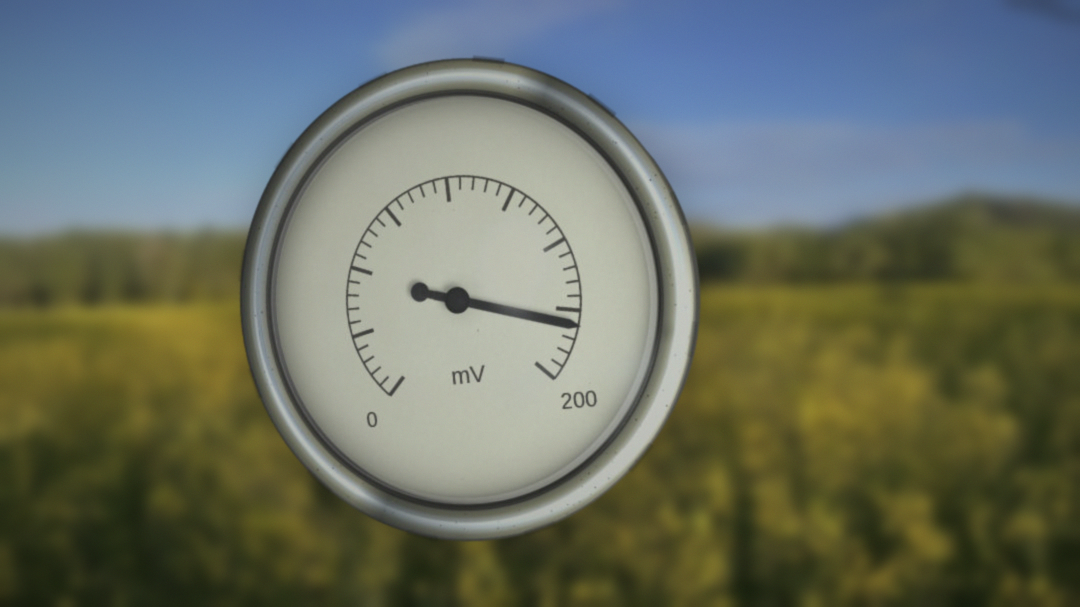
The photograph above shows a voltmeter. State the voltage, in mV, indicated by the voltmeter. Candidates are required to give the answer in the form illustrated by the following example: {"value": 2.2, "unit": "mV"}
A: {"value": 180, "unit": "mV"}
